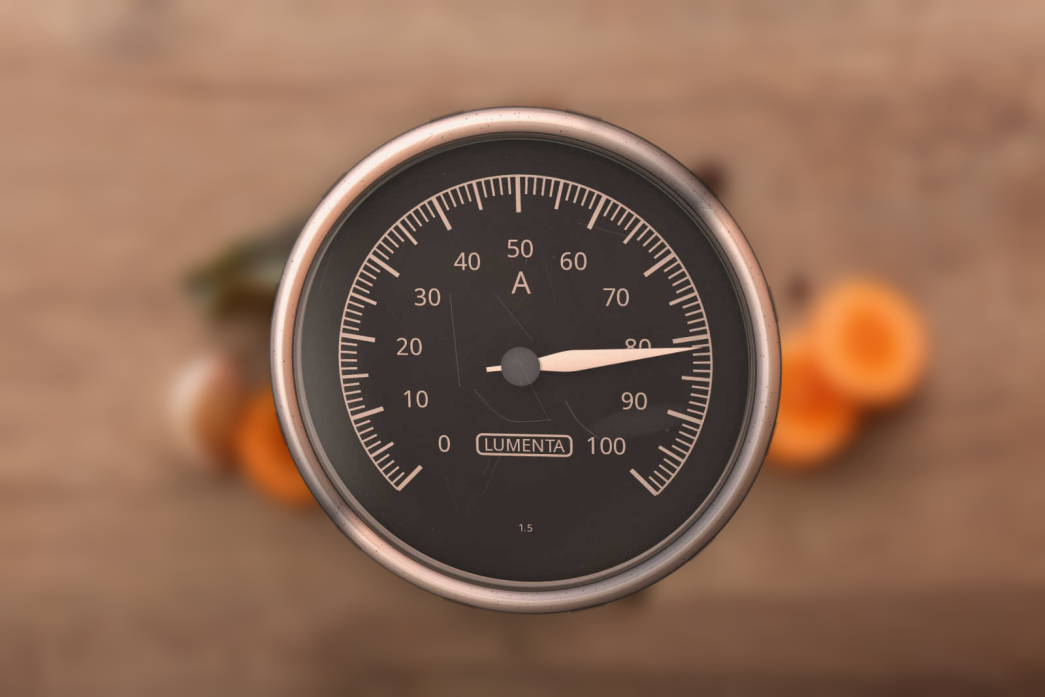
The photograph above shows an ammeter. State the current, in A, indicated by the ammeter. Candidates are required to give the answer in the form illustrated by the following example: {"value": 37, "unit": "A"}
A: {"value": 81, "unit": "A"}
